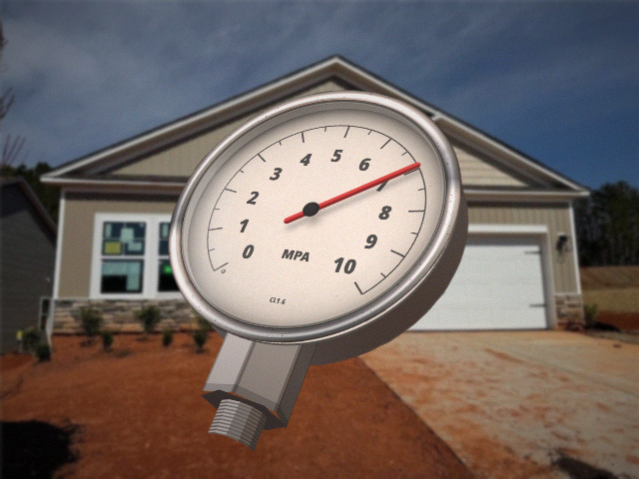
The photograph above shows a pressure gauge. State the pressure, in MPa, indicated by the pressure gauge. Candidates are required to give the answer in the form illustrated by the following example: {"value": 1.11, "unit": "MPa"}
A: {"value": 7, "unit": "MPa"}
